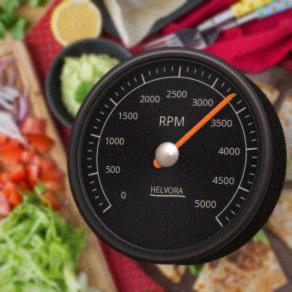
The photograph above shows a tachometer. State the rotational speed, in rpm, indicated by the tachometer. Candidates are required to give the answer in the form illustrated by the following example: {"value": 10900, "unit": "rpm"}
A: {"value": 3300, "unit": "rpm"}
